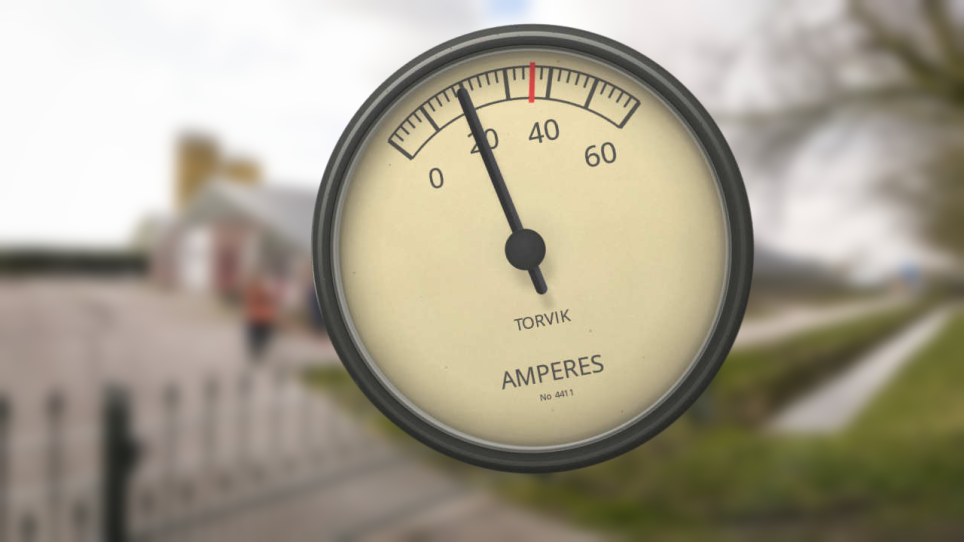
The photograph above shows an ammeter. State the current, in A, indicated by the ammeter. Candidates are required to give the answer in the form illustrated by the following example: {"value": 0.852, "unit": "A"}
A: {"value": 20, "unit": "A"}
